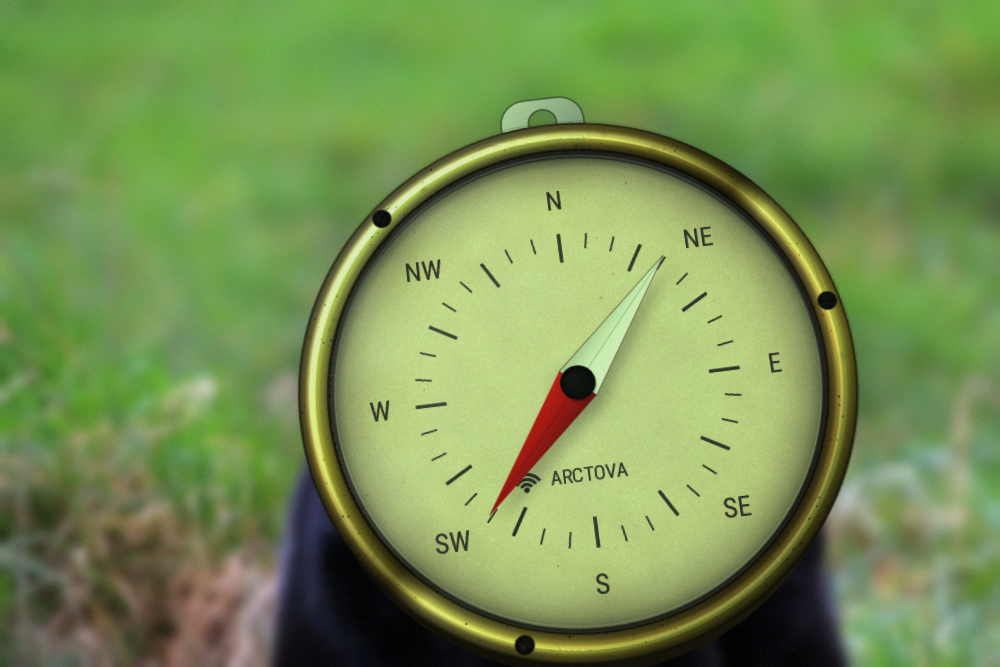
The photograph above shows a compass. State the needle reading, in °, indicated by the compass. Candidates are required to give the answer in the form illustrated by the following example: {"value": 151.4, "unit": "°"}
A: {"value": 220, "unit": "°"}
